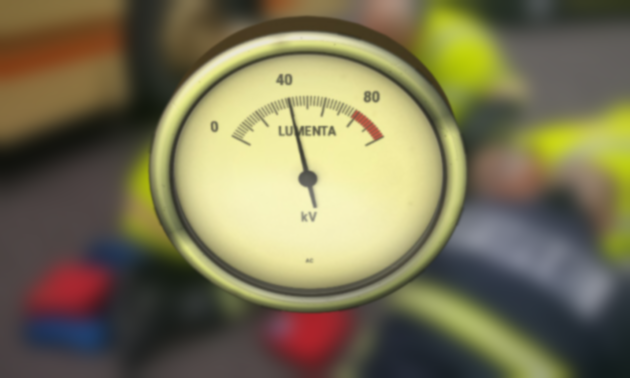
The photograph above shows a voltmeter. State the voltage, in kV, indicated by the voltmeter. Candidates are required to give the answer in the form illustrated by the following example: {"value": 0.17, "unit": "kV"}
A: {"value": 40, "unit": "kV"}
